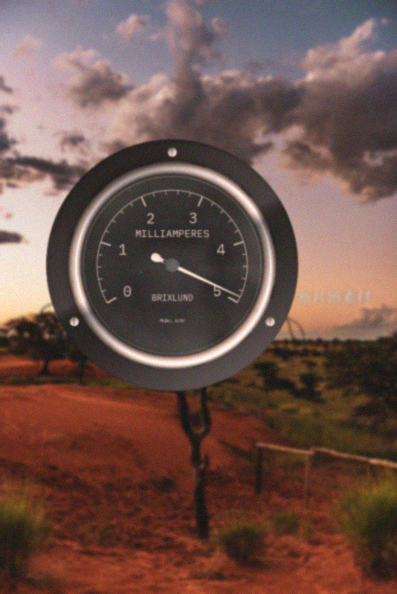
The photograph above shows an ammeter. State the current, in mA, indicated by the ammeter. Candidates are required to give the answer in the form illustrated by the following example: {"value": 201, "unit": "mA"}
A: {"value": 4.9, "unit": "mA"}
